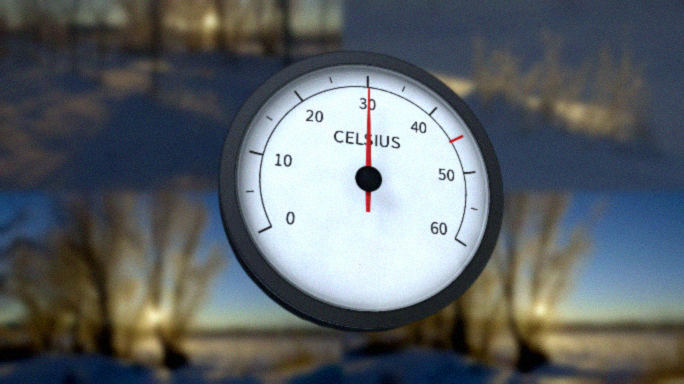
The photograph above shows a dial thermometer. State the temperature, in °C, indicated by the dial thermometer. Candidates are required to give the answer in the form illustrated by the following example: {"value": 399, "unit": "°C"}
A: {"value": 30, "unit": "°C"}
